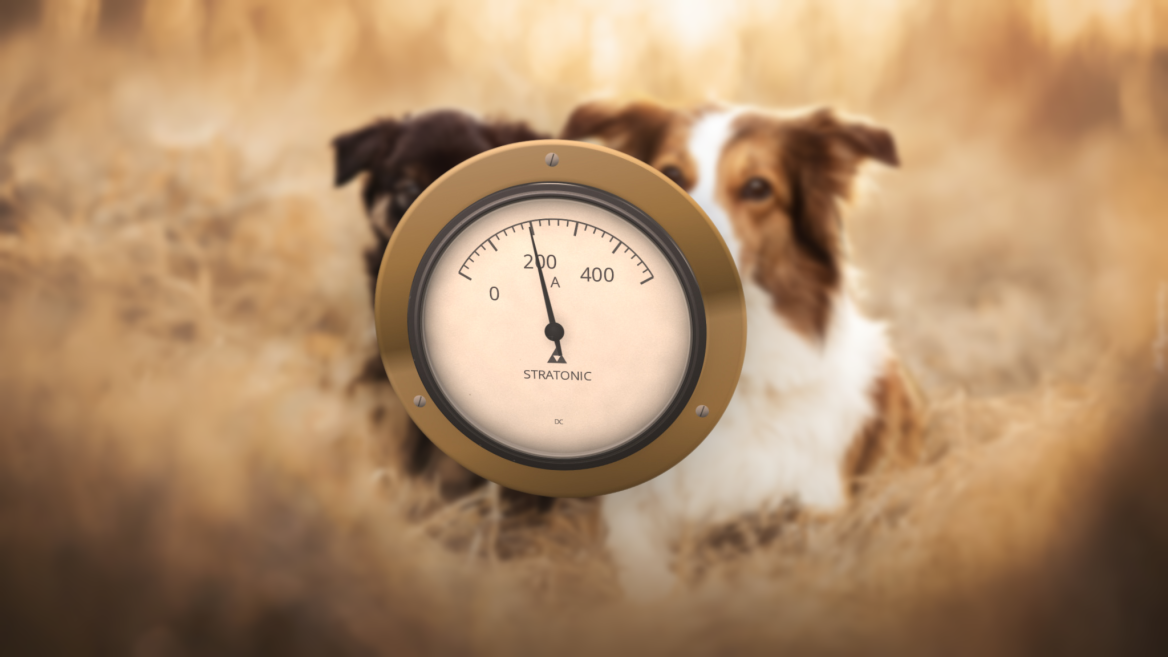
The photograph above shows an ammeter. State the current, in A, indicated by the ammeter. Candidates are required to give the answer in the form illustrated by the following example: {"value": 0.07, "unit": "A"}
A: {"value": 200, "unit": "A"}
